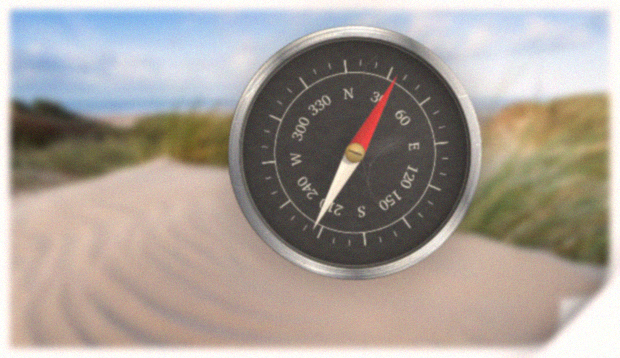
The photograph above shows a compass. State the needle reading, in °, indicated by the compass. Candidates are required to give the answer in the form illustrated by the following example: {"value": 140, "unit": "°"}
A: {"value": 35, "unit": "°"}
